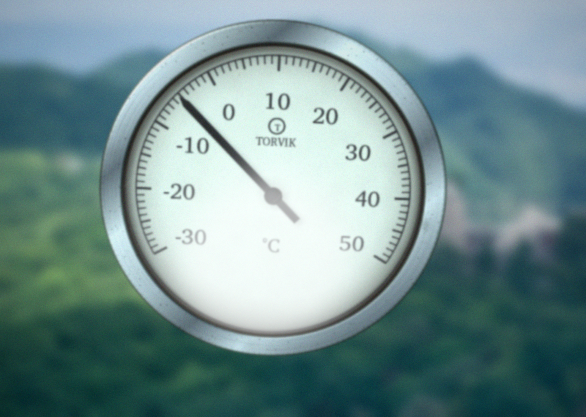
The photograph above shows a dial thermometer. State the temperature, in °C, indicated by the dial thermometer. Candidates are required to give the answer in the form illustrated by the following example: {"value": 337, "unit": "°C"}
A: {"value": -5, "unit": "°C"}
